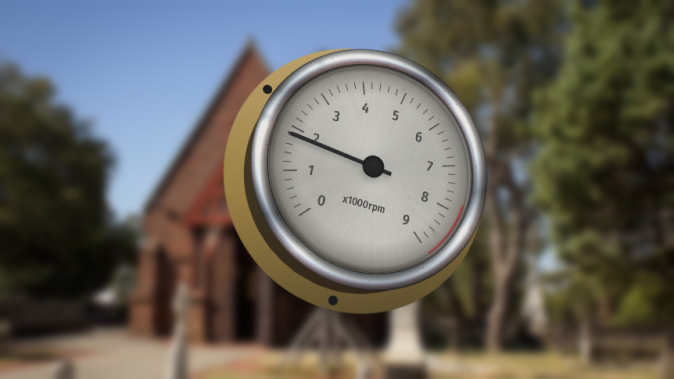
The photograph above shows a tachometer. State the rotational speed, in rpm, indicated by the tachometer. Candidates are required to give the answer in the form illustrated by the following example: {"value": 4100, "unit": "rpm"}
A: {"value": 1800, "unit": "rpm"}
